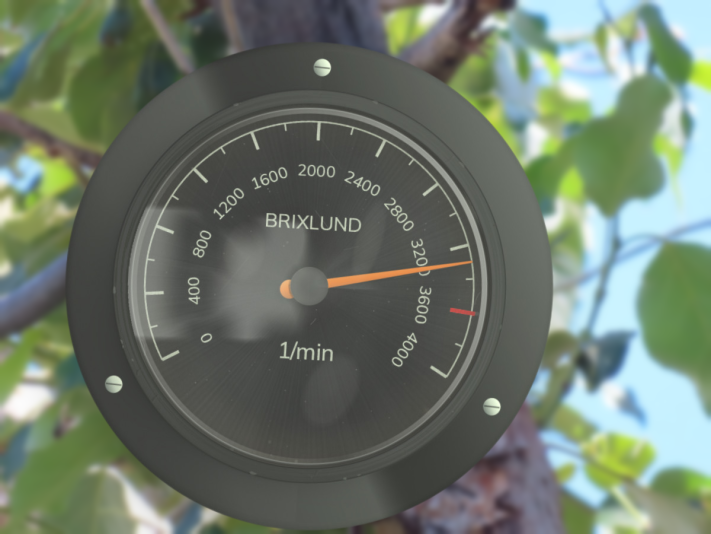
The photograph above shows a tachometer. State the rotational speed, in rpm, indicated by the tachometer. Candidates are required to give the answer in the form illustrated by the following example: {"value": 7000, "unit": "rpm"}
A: {"value": 3300, "unit": "rpm"}
